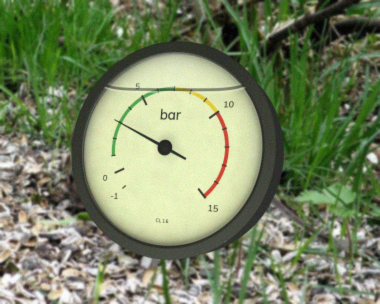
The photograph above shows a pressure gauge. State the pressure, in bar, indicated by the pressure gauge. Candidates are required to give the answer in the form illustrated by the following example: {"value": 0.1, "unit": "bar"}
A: {"value": 3, "unit": "bar"}
